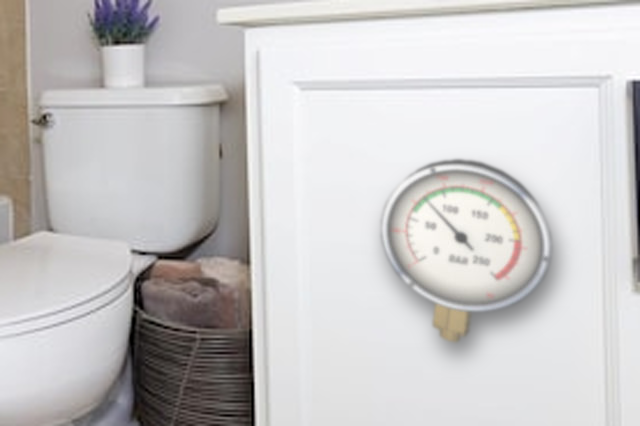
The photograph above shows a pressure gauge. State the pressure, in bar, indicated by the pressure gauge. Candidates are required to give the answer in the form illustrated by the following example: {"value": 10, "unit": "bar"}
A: {"value": 80, "unit": "bar"}
